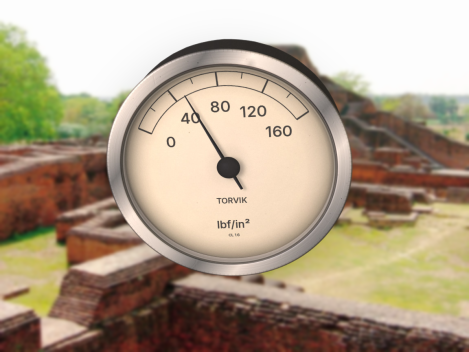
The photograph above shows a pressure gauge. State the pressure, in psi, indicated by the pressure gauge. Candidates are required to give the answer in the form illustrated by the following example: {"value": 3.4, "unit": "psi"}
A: {"value": 50, "unit": "psi"}
